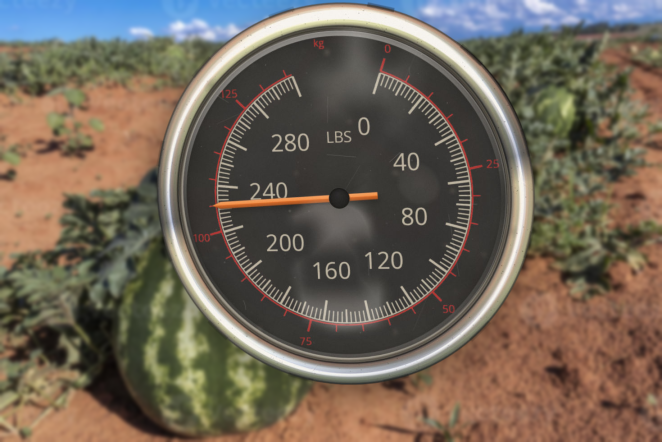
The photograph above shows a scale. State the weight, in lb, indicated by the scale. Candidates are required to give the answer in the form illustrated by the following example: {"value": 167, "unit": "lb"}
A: {"value": 232, "unit": "lb"}
